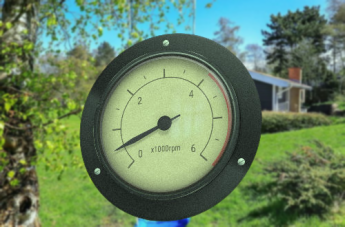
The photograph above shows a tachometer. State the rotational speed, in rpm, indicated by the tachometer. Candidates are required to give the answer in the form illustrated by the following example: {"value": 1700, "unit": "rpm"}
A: {"value": 500, "unit": "rpm"}
